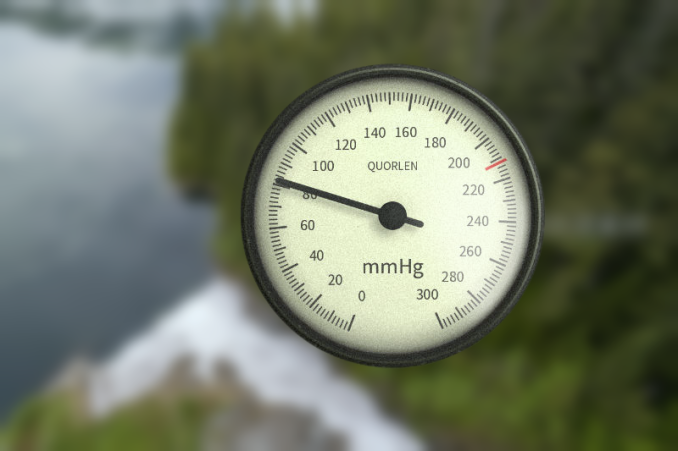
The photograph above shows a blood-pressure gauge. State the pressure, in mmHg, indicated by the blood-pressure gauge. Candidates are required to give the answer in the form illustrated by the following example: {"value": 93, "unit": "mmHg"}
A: {"value": 82, "unit": "mmHg"}
